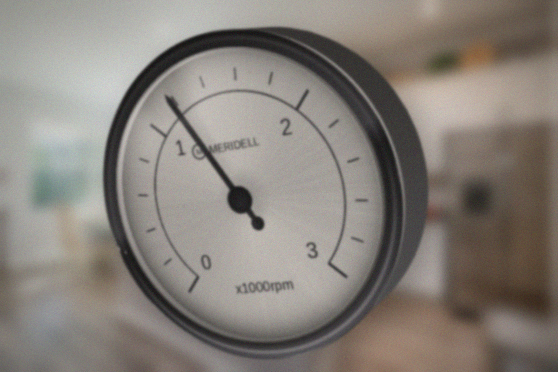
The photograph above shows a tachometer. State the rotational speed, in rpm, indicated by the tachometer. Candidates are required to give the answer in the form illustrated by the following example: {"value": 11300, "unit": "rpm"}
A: {"value": 1200, "unit": "rpm"}
